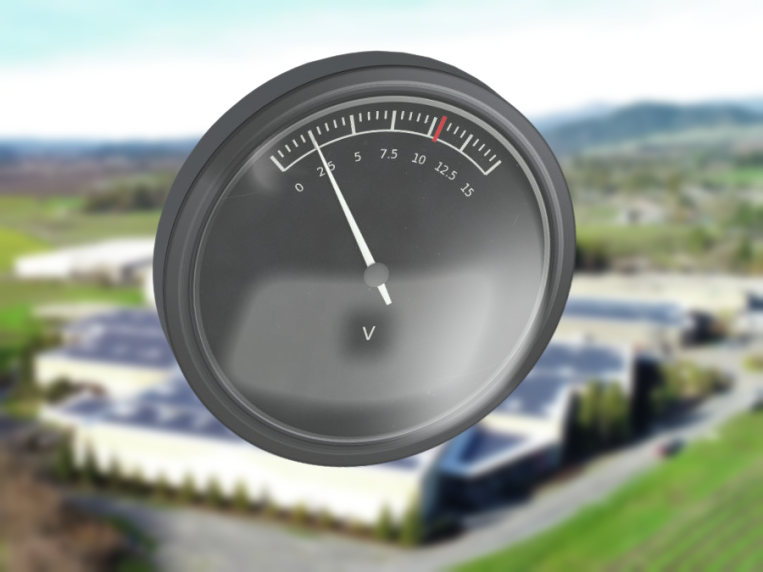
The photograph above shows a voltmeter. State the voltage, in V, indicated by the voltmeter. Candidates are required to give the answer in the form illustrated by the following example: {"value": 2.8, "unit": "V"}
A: {"value": 2.5, "unit": "V"}
